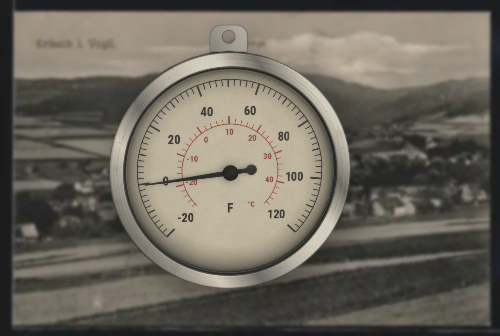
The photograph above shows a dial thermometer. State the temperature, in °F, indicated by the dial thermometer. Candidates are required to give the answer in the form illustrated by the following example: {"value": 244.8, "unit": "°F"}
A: {"value": 0, "unit": "°F"}
